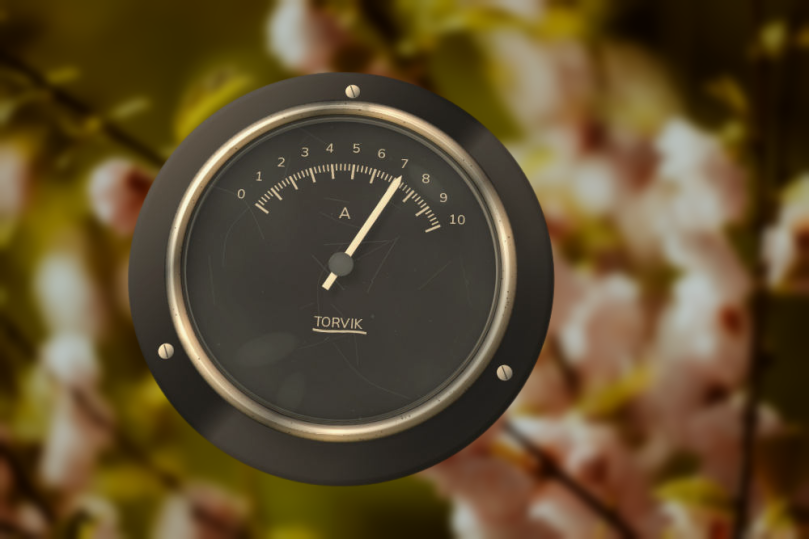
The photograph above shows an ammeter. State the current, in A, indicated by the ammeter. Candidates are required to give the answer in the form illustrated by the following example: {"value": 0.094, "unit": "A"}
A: {"value": 7.2, "unit": "A"}
